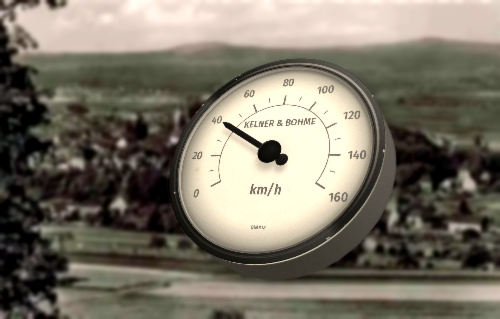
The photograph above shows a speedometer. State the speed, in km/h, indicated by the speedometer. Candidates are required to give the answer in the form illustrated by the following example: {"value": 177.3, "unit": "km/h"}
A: {"value": 40, "unit": "km/h"}
